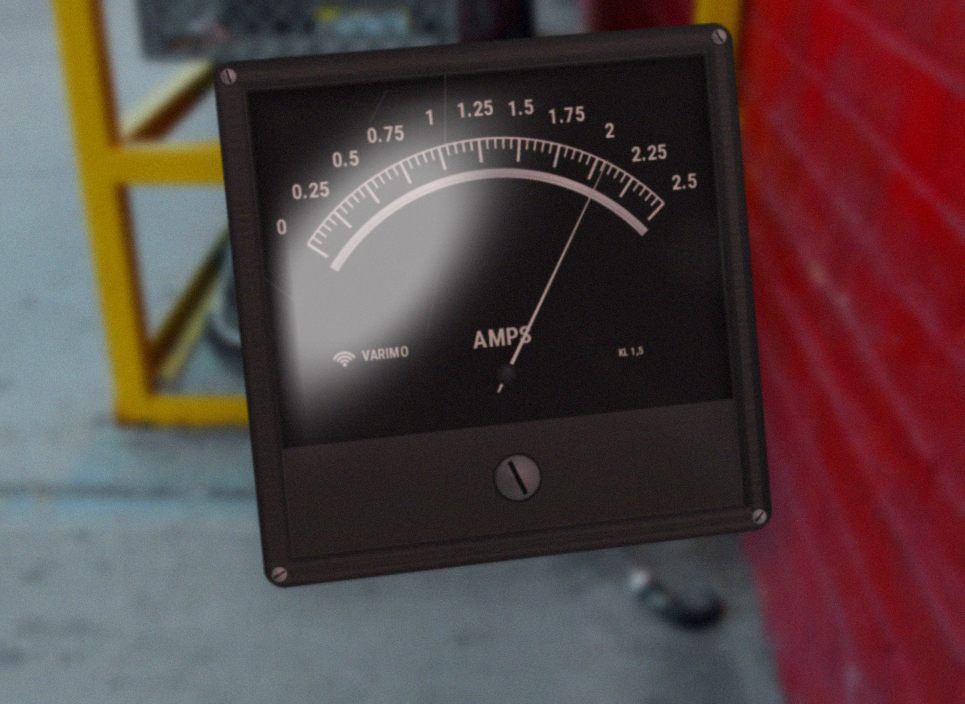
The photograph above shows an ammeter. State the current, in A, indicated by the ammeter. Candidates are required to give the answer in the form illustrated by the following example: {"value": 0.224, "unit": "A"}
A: {"value": 2.05, "unit": "A"}
